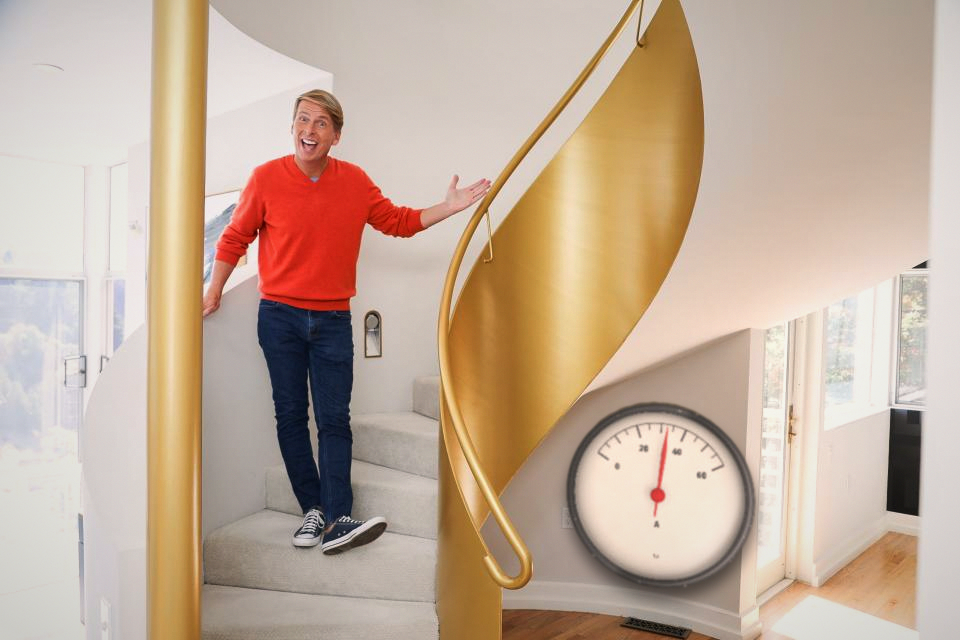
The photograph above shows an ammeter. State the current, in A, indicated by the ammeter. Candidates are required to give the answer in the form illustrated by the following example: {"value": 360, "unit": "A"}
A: {"value": 32.5, "unit": "A"}
